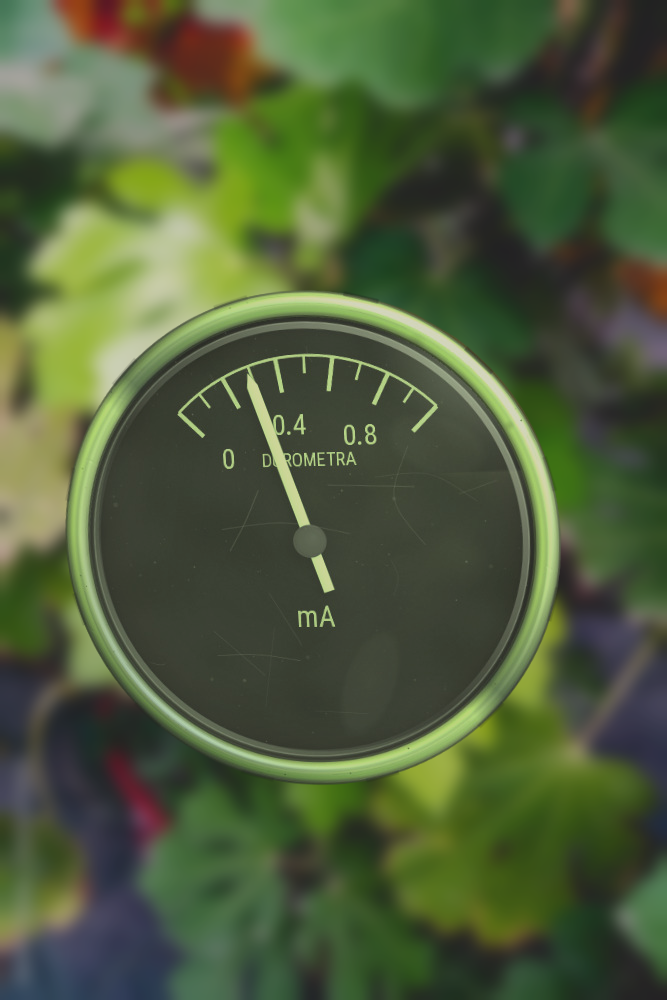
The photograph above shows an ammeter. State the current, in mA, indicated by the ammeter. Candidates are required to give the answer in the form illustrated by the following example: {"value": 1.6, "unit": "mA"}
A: {"value": 0.3, "unit": "mA"}
